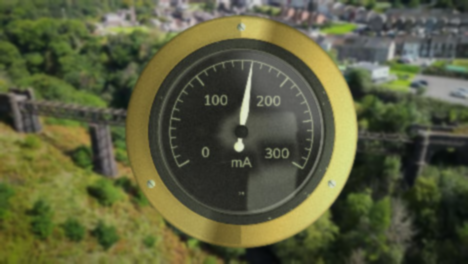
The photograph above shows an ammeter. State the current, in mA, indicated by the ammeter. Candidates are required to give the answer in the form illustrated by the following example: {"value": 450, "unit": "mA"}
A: {"value": 160, "unit": "mA"}
